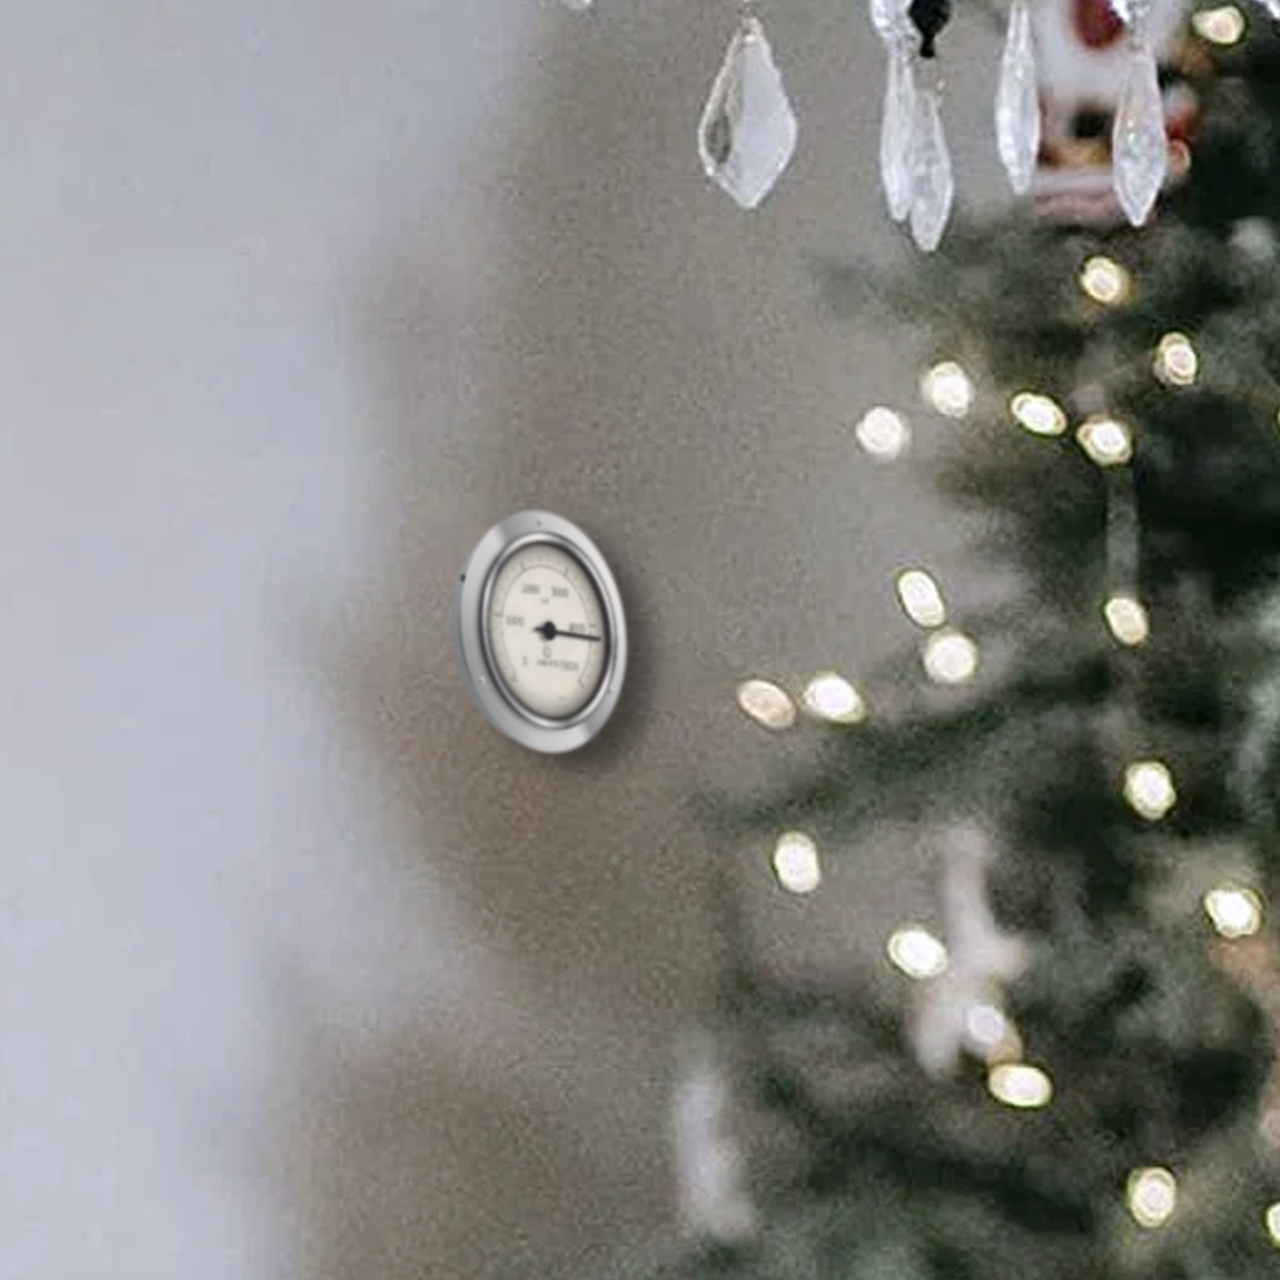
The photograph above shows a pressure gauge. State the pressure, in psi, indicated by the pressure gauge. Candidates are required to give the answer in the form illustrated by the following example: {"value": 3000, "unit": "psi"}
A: {"value": 4200, "unit": "psi"}
